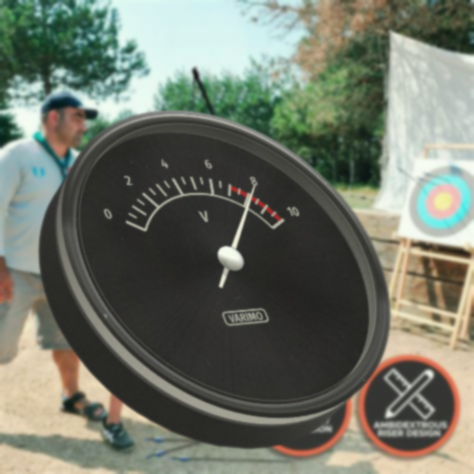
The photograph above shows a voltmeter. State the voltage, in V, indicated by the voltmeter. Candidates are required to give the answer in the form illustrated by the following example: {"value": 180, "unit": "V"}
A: {"value": 8, "unit": "V"}
